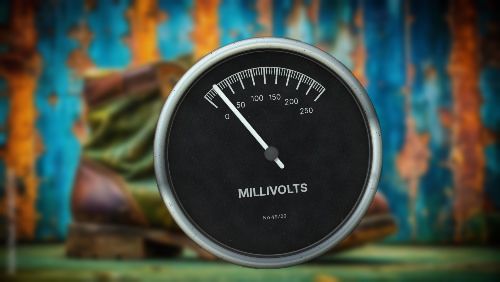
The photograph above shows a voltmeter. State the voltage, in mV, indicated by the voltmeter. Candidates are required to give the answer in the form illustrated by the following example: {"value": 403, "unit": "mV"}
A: {"value": 25, "unit": "mV"}
